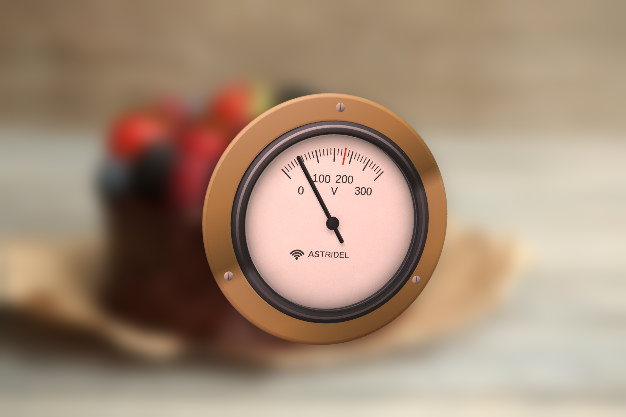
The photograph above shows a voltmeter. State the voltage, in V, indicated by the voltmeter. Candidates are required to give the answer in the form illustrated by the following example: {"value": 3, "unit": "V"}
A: {"value": 50, "unit": "V"}
